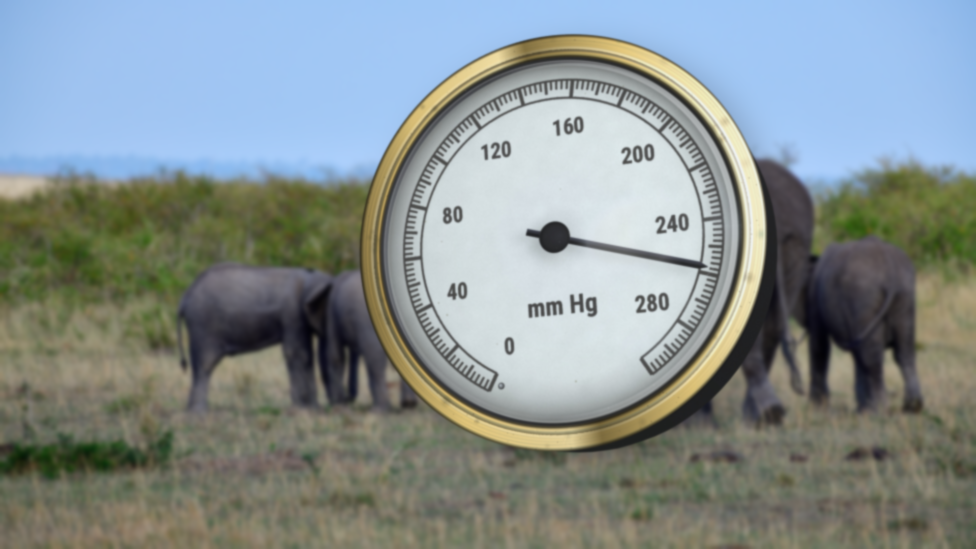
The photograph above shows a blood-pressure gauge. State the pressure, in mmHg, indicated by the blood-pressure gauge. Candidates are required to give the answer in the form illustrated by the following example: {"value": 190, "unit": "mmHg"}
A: {"value": 258, "unit": "mmHg"}
